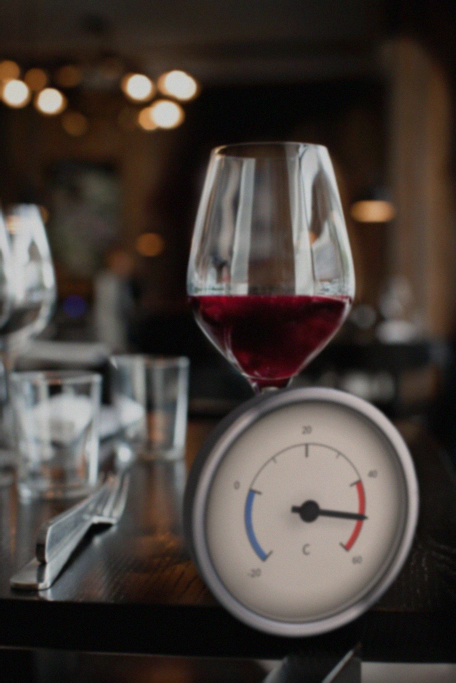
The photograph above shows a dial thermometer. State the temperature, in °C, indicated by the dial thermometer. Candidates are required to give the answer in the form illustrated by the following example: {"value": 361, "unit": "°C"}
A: {"value": 50, "unit": "°C"}
